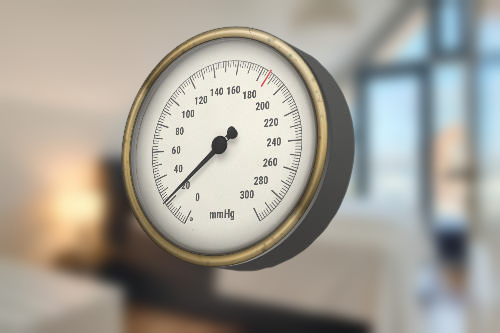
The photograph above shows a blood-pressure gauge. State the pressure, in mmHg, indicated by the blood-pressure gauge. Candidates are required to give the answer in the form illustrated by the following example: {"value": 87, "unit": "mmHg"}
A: {"value": 20, "unit": "mmHg"}
